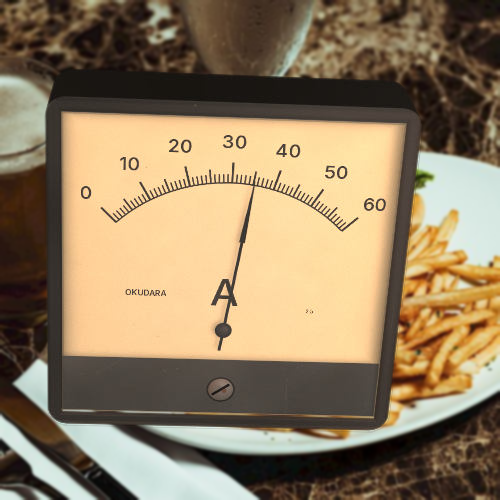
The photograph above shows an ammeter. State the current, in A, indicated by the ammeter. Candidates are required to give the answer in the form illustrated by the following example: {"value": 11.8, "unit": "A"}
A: {"value": 35, "unit": "A"}
